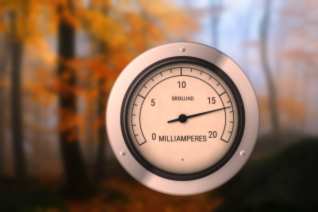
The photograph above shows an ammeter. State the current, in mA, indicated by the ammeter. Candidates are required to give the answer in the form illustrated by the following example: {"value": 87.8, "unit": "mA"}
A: {"value": 16.5, "unit": "mA"}
